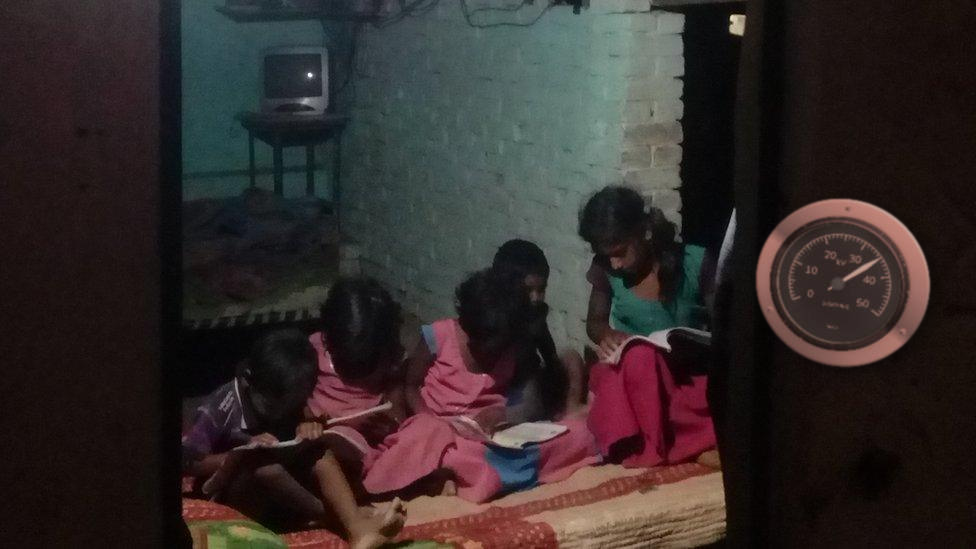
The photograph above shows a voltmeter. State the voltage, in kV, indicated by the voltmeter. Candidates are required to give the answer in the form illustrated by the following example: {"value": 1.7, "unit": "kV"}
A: {"value": 35, "unit": "kV"}
